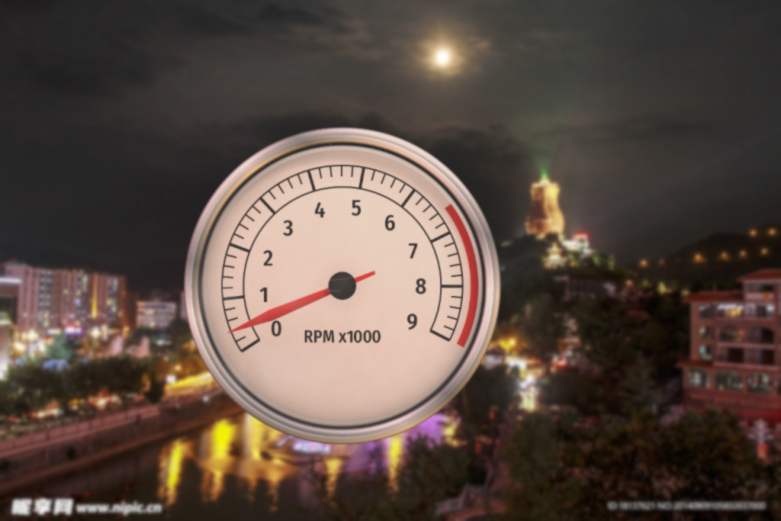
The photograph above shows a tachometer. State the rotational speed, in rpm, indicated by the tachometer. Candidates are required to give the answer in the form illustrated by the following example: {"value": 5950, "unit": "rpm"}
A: {"value": 400, "unit": "rpm"}
